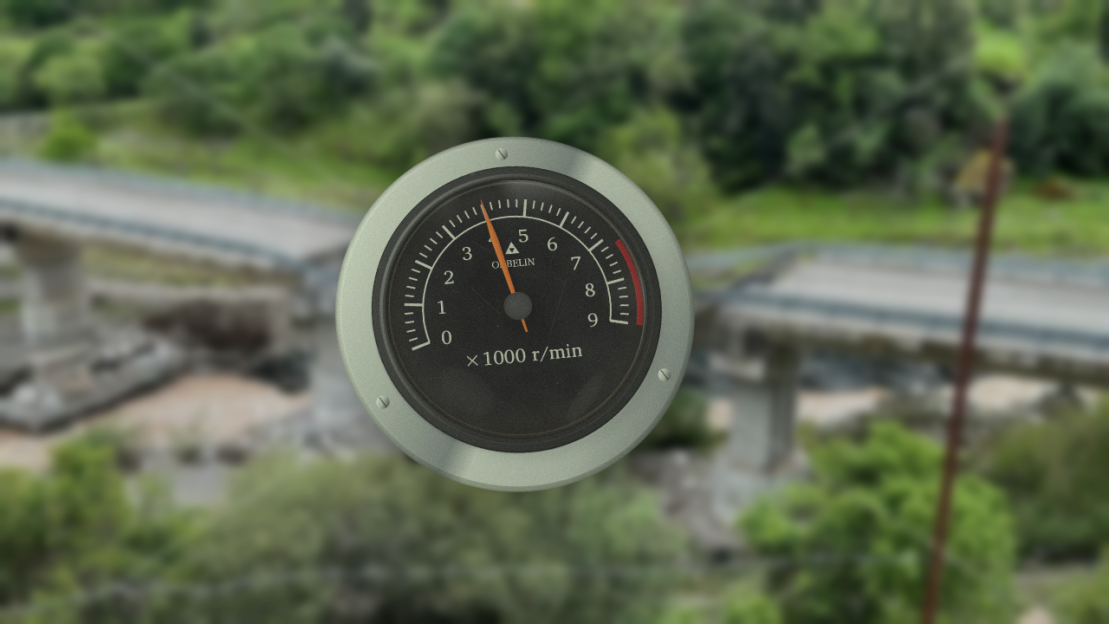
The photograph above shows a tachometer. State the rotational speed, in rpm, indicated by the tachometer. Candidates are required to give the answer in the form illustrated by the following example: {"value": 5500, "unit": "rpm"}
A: {"value": 4000, "unit": "rpm"}
